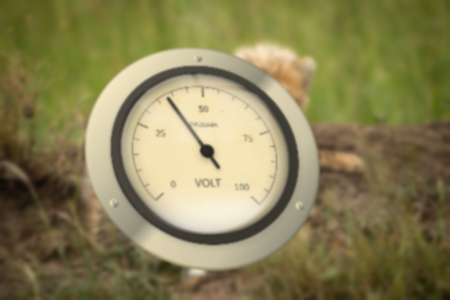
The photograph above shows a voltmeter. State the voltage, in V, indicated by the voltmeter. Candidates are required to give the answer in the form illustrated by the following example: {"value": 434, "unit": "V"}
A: {"value": 37.5, "unit": "V"}
